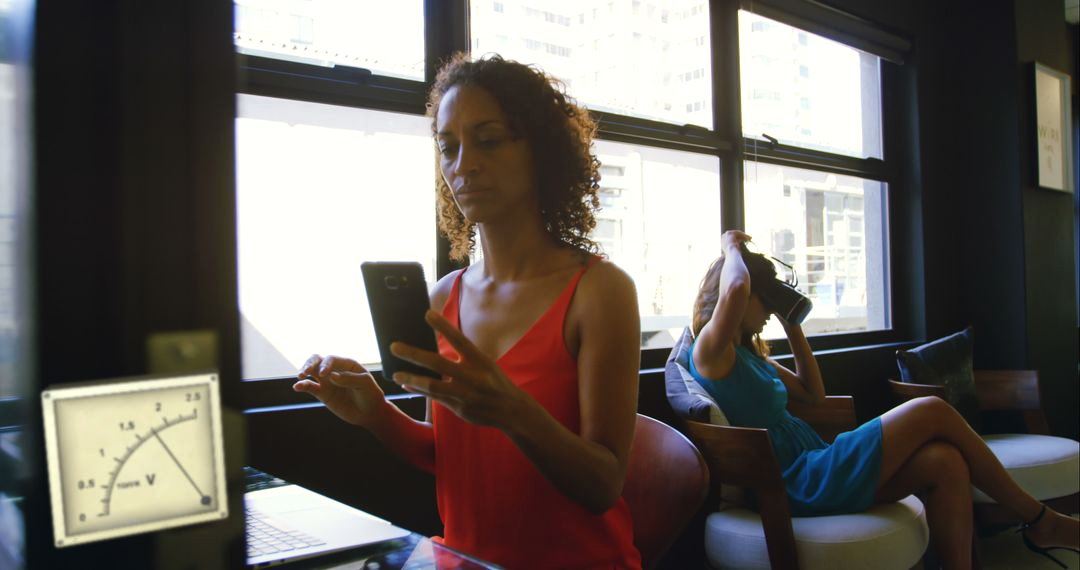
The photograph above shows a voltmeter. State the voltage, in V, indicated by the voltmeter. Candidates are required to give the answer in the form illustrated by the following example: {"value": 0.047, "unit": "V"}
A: {"value": 1.75, "unit": "V"}
